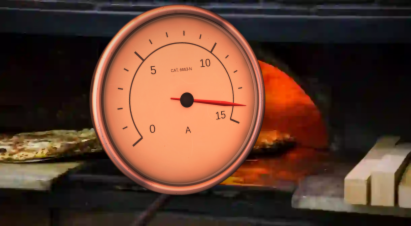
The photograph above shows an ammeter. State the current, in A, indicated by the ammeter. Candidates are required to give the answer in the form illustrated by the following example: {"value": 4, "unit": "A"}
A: {"value": 14, "unit": "A"}
